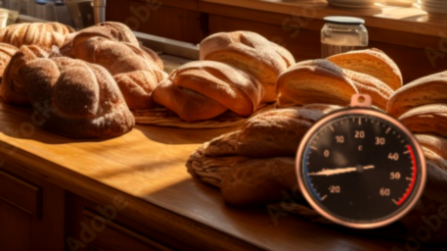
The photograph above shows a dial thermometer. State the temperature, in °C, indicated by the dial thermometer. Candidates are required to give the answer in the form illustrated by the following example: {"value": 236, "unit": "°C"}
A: {"value": -10, "unit": "°C"}
